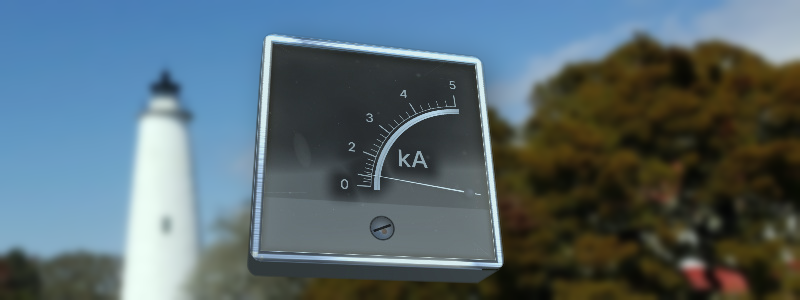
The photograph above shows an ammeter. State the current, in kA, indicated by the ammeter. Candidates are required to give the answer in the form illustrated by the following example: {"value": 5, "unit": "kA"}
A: {"value": 1, "unit": "kA"}
